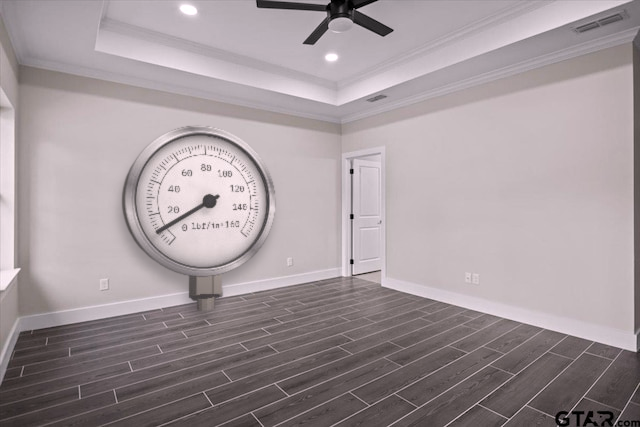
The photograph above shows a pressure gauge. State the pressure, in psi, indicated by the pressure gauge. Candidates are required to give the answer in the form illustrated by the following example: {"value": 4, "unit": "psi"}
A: {"value": 10, "unit": "psi"}
